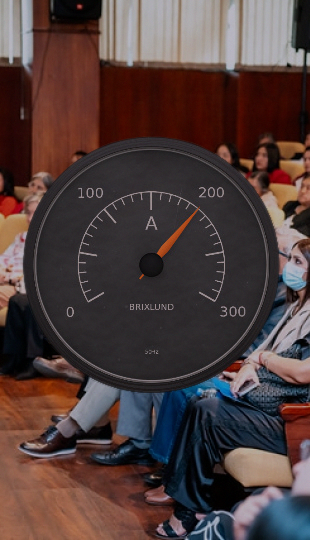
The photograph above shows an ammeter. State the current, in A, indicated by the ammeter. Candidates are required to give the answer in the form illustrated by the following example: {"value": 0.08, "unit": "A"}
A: {"value": 200, "unit": "A"}
